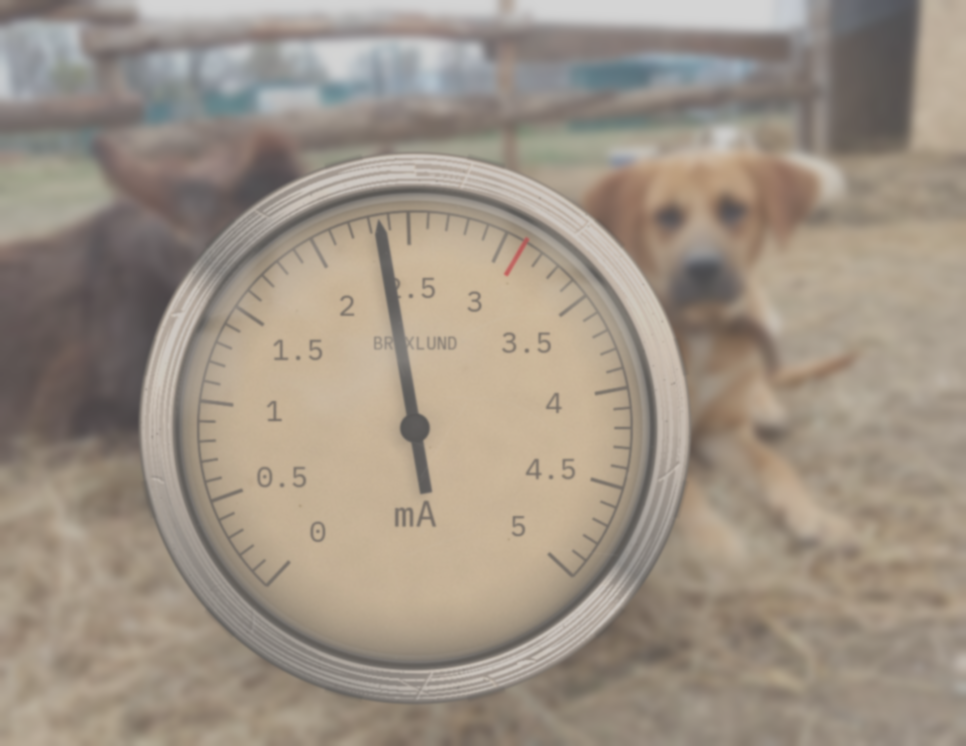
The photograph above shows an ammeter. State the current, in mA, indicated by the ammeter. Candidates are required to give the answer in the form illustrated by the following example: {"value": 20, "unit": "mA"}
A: {"value": 2.35, "unit": "mA"}
